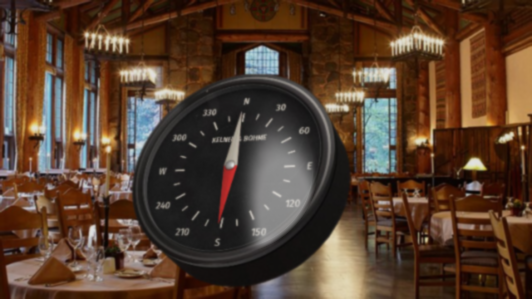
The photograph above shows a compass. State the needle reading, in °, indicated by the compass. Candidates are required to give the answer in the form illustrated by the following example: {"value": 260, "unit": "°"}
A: {"value": 180, "unit": "°"}
